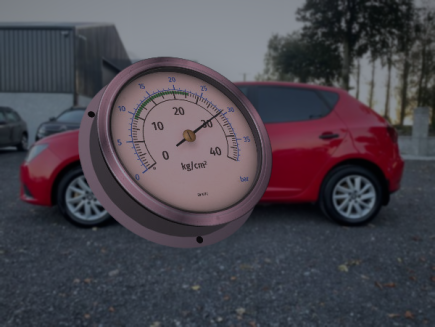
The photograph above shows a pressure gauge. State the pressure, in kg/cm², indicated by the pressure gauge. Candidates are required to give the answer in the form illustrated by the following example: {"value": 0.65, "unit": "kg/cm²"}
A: {"value": 30, "unit": "kg/cm²"}
